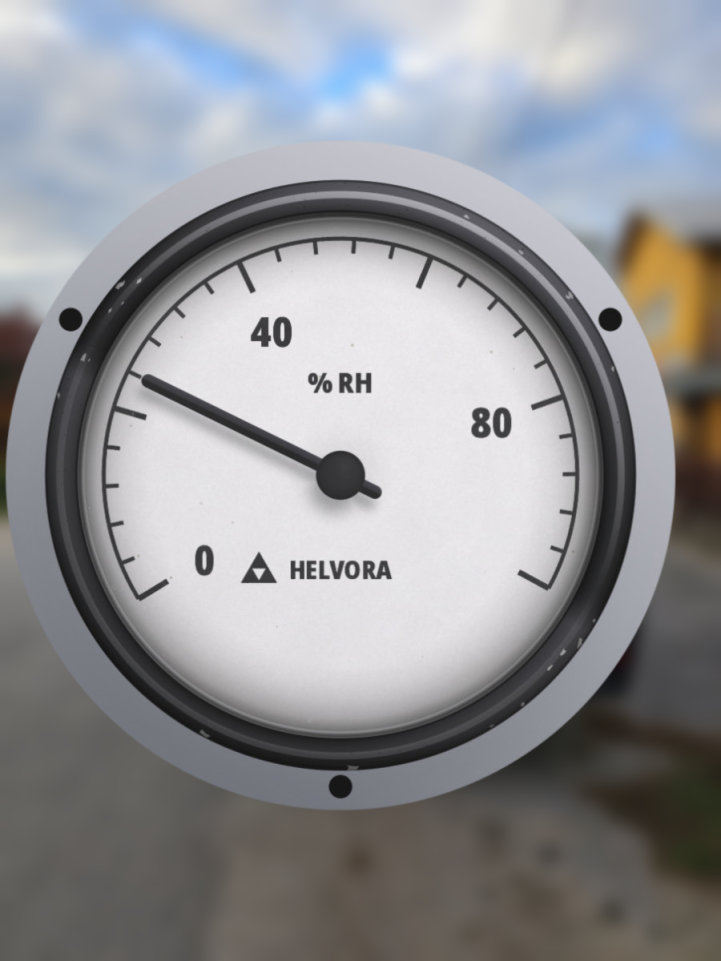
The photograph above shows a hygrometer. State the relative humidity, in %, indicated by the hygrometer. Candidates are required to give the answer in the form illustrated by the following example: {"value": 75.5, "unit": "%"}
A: {"value": 24, "unit": "%"}
